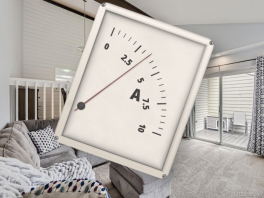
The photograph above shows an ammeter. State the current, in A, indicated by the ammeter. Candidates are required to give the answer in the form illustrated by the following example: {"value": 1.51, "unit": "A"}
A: {"value": 3.5, "unit": "A"}
